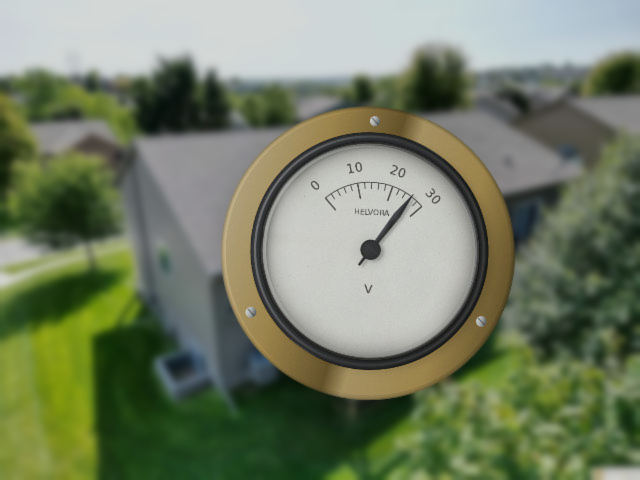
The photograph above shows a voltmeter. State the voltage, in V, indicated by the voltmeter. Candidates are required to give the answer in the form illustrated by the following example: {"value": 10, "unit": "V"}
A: {"value": 26, "unit": "V"}
